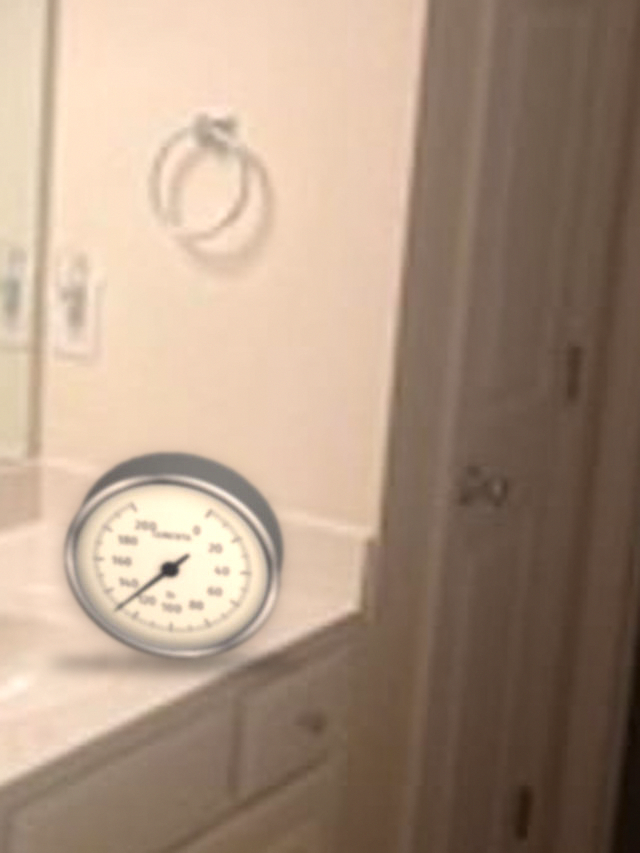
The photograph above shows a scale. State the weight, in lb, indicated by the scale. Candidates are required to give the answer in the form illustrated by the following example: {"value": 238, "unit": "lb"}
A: {"value": 130, "unit": "lb"}
